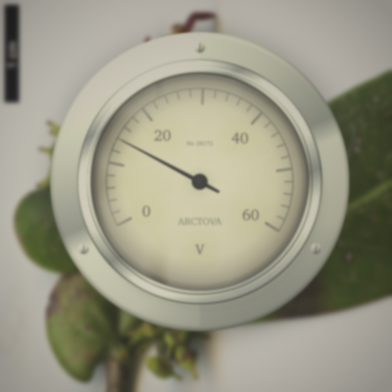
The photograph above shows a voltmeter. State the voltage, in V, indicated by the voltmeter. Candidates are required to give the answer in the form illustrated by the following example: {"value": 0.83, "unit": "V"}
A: {"value": 14, "unit": "V"}
